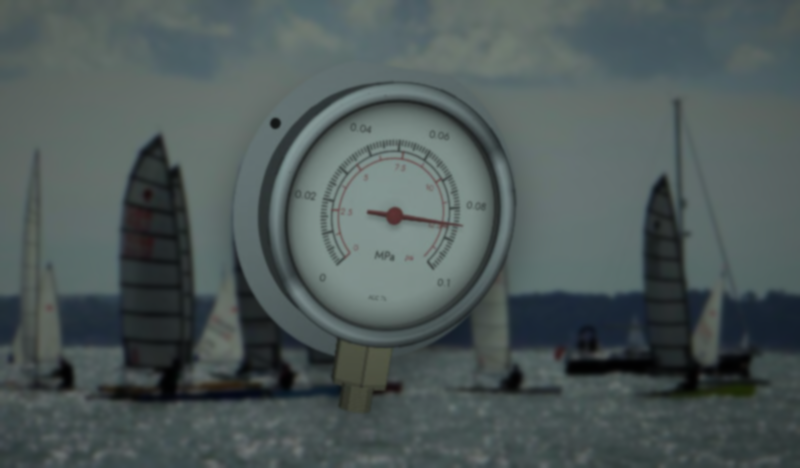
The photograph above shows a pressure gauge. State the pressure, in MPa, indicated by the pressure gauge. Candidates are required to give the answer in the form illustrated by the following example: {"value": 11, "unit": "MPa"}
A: {"value": 0.085, "unit": "MPa"}
